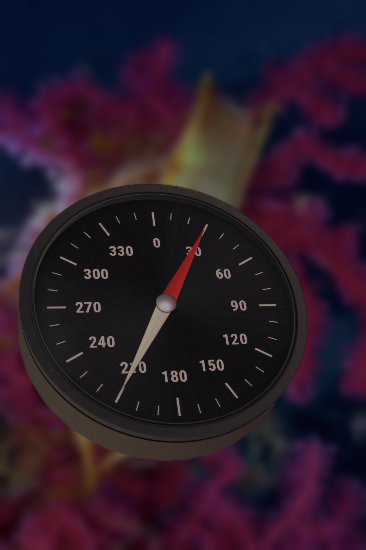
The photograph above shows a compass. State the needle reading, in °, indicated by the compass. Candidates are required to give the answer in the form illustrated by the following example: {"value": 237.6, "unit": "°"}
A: {"value": 30, "unit": "°"}
